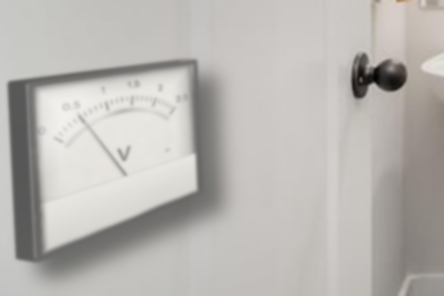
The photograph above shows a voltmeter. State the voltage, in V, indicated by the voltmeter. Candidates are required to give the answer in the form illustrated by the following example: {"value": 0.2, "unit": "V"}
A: {"value": 0.5, "unit": "V"}
